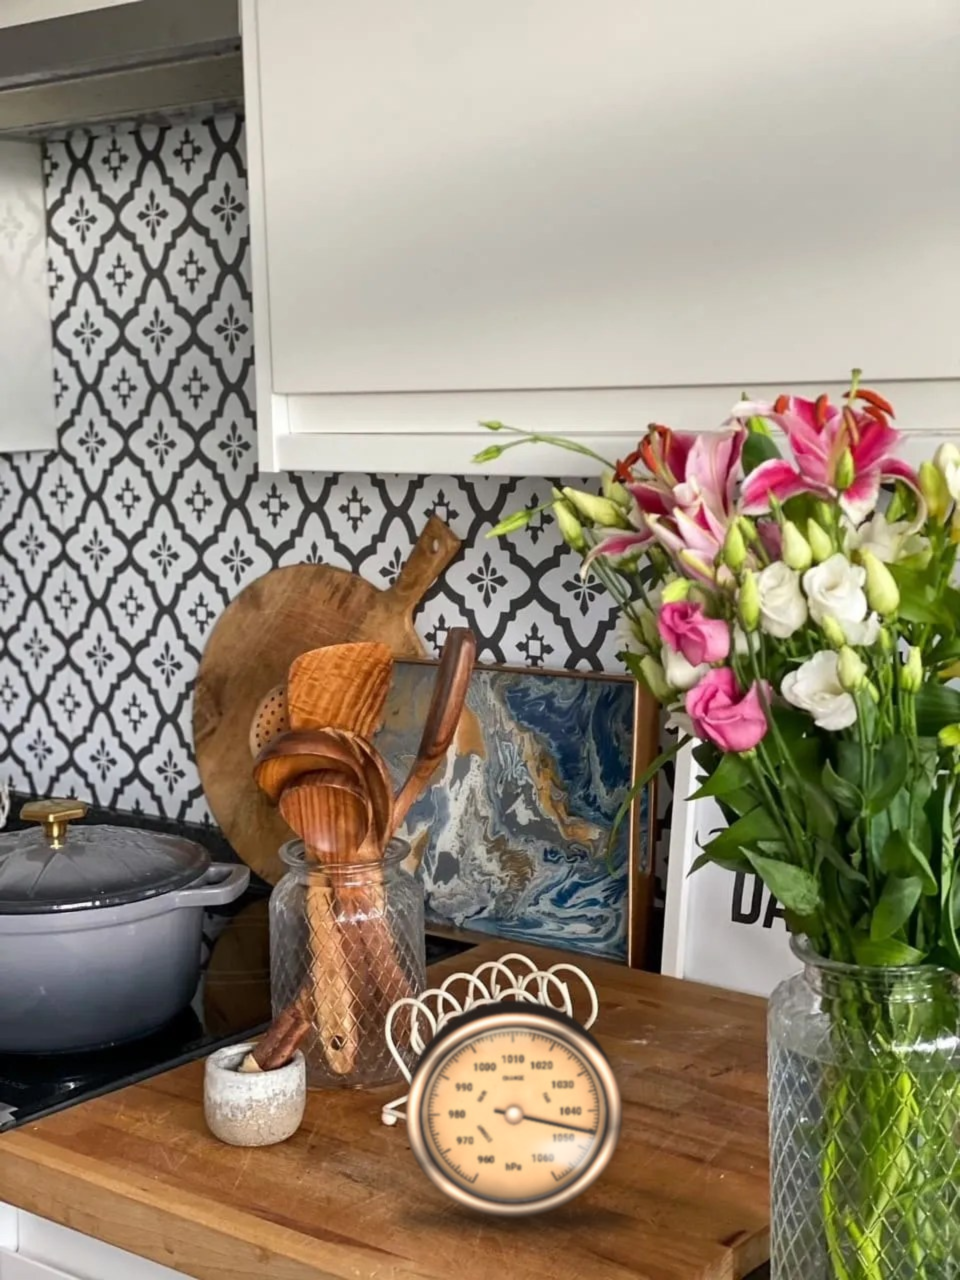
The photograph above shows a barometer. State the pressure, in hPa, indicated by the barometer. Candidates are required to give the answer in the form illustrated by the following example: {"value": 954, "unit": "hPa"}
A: {"value": 1045, "unit": "hPa"}
